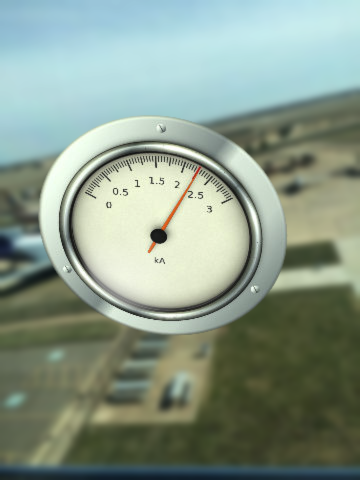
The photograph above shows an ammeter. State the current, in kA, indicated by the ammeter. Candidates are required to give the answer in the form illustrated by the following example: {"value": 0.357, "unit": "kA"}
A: {"value": 2.25, "unit": "kA"}
